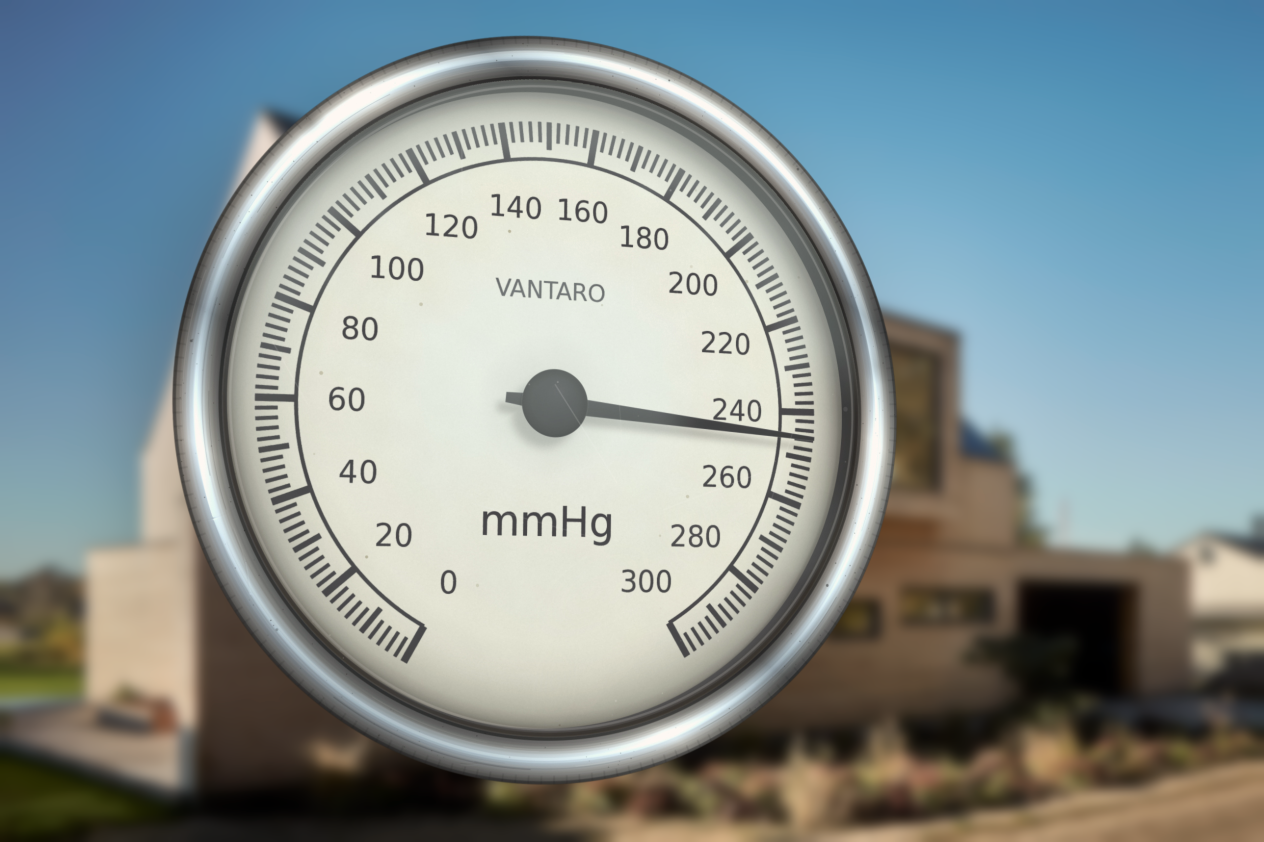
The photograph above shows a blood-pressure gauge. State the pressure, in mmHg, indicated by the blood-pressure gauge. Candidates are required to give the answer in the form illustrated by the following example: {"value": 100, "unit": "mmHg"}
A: {"value": 246, "unit": "mmHg"}
